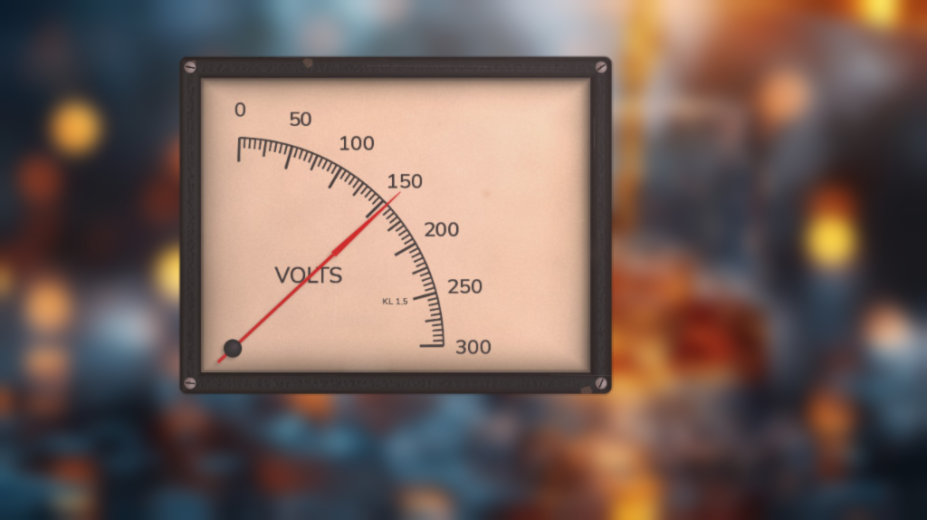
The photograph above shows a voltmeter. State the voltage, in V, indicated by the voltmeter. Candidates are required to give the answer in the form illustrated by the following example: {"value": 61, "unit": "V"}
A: {"value": 155, "unit": "V"}
